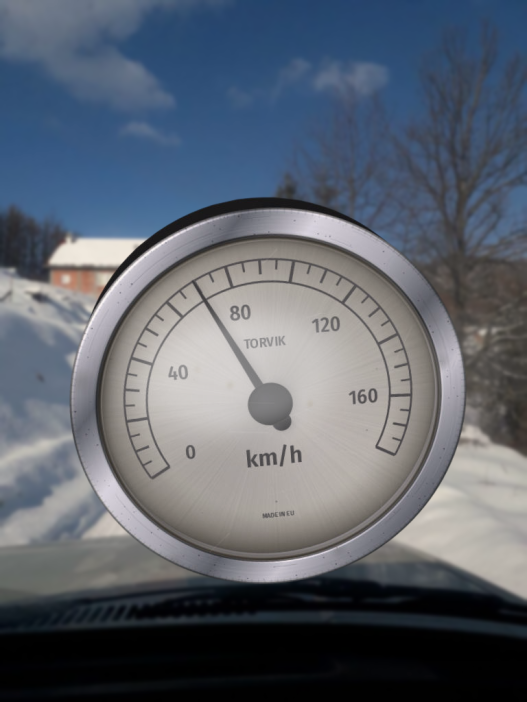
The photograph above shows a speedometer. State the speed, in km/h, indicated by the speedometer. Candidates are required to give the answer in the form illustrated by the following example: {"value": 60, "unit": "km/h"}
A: {"value": 70, "unit": "km/h"}
